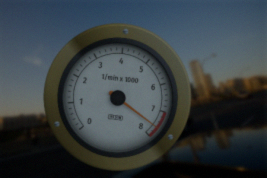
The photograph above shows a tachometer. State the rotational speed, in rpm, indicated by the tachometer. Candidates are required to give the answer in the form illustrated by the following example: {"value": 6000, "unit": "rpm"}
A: {"value": 7600, "unit": "rpm"}
